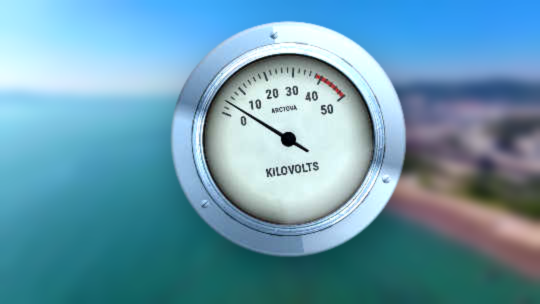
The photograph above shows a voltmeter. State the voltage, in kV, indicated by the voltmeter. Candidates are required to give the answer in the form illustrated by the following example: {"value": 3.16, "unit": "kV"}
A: {"value": 4, "unit": "kV"}
